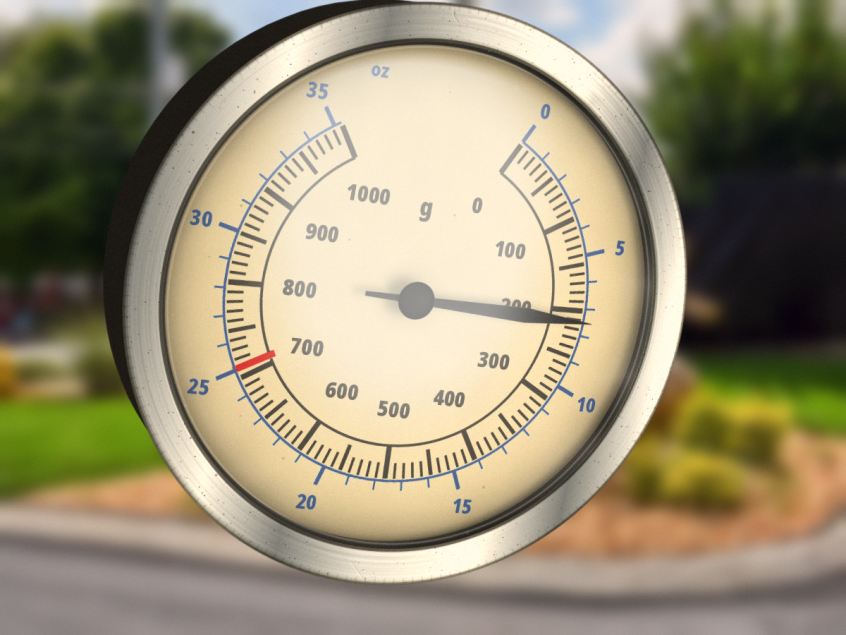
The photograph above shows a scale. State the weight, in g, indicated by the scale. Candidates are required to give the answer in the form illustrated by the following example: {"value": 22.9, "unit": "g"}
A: {"value": 210, "unit": "g"}
